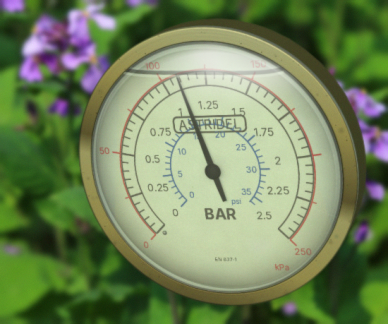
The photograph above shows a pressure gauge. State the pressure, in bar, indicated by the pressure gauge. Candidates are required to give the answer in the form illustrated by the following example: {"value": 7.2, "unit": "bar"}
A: {"value": 1.1, "unit": "bar"}
